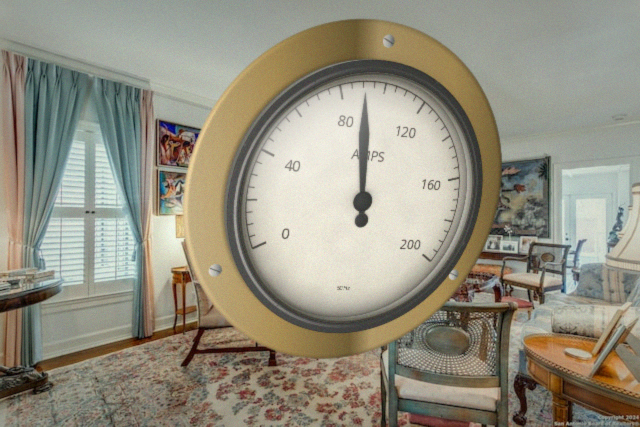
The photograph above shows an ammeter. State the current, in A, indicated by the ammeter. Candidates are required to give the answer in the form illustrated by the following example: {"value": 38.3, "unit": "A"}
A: {"value": 90, "unit": "A"}
